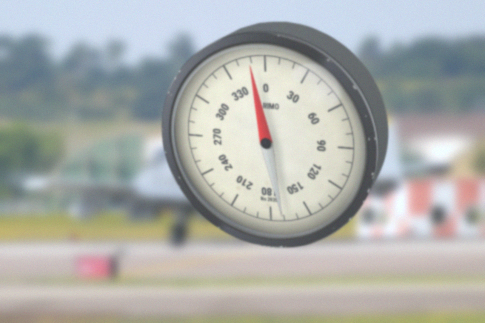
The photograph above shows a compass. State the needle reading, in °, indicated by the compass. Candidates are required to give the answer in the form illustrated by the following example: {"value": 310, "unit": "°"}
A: {"value": 350, "unit": "°"}
